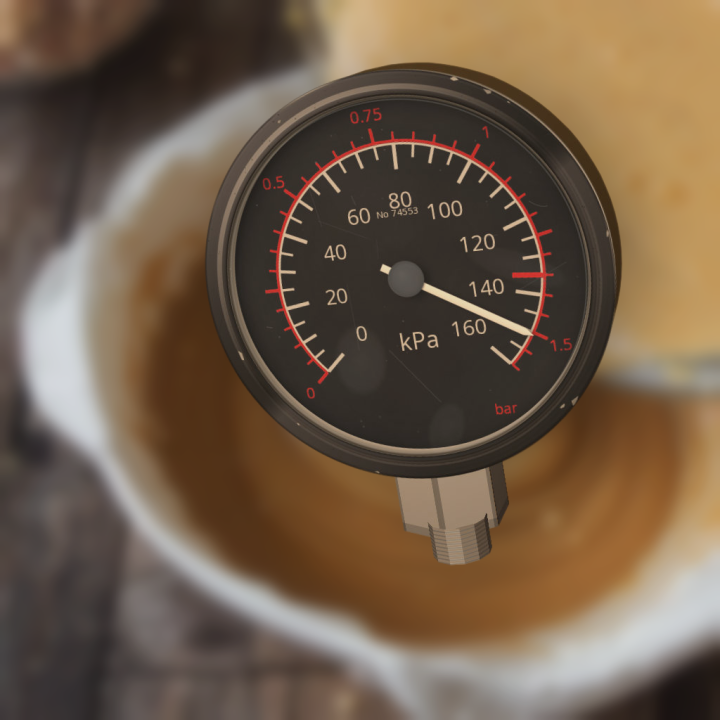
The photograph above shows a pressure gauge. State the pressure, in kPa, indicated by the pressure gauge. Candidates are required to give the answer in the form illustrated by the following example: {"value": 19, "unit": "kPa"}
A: {"value": 150, "unit": "kPa"}
